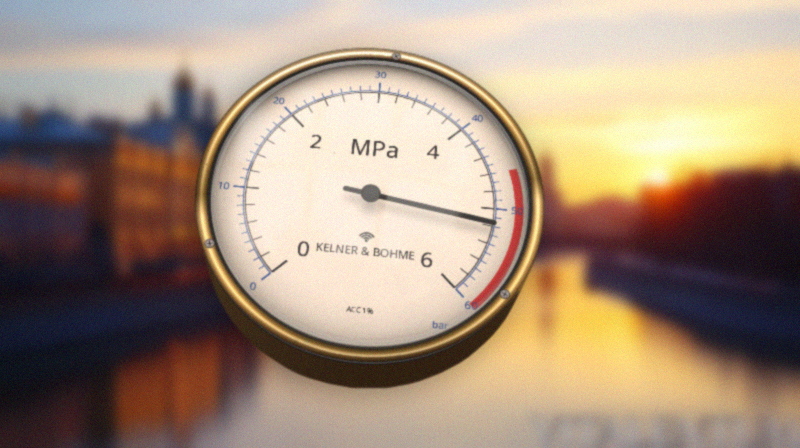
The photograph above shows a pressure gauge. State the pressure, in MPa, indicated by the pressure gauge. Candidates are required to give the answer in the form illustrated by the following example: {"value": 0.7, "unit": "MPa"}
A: {"value": 5.2, "unit": "MPa"}
